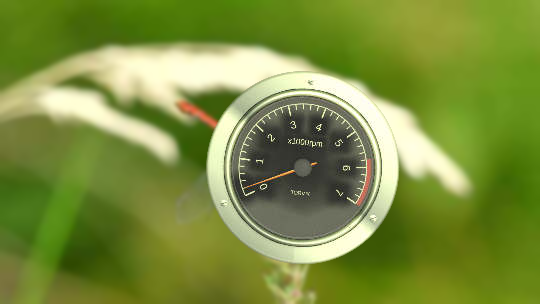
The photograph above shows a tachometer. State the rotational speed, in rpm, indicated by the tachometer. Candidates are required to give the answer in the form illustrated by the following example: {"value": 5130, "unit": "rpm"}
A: {"value": 200, "unit": "rpm"}
